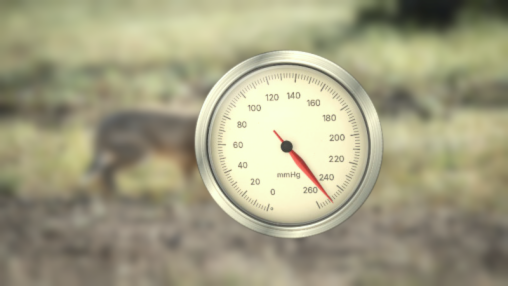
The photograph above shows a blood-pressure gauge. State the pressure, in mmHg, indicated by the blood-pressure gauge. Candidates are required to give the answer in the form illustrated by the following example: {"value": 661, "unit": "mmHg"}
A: {"value": 250, "unit": "mmHg"}
